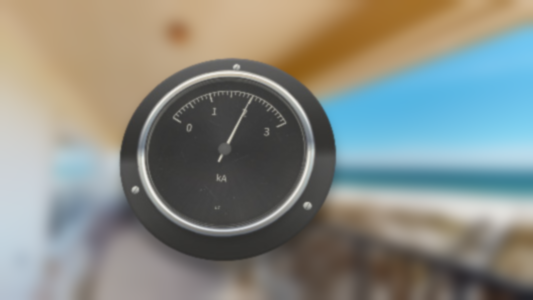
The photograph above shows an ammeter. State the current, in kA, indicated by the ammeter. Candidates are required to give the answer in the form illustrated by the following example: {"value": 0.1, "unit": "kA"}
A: {"value": 2, "unit": "kA"}
